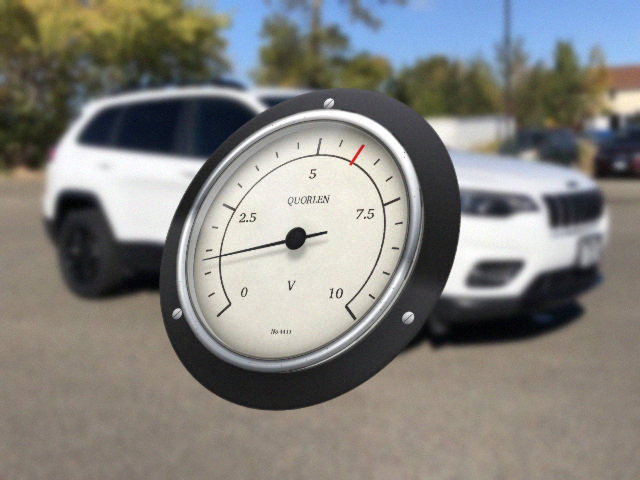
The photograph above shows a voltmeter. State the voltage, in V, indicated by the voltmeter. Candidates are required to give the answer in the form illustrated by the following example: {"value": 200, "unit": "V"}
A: {"value": 1.25, "unit": "V"}
